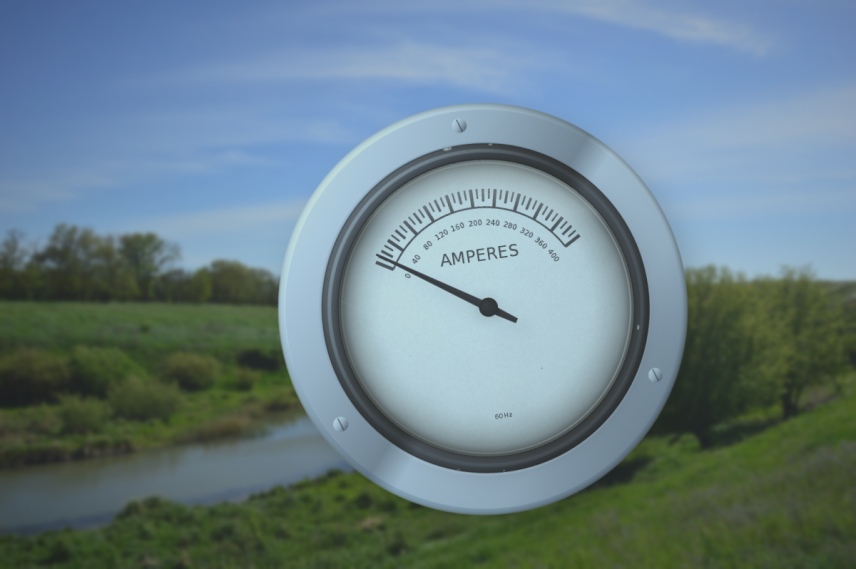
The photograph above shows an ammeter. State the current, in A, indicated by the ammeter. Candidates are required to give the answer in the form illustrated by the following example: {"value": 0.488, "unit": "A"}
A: {"value": 10, "unit": "A"}
